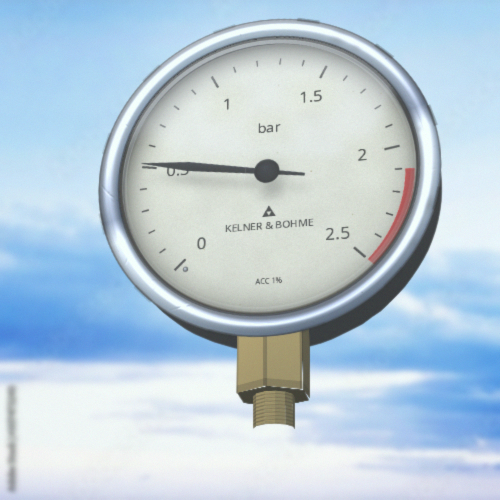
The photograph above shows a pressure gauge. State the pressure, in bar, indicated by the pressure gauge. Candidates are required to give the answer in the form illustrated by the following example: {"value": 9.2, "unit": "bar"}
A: {"value": 0.5, "unit": "bar"}
